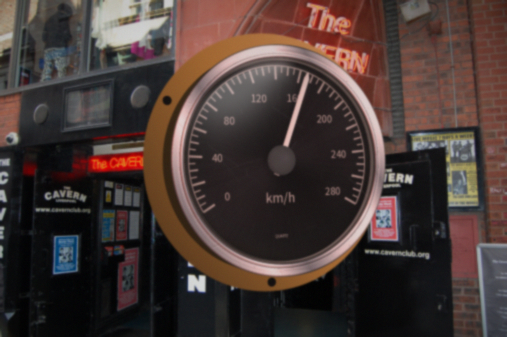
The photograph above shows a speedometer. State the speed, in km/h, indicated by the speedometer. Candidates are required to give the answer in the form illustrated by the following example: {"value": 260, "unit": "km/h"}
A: {"value": 165, "unit": "km/h"}
